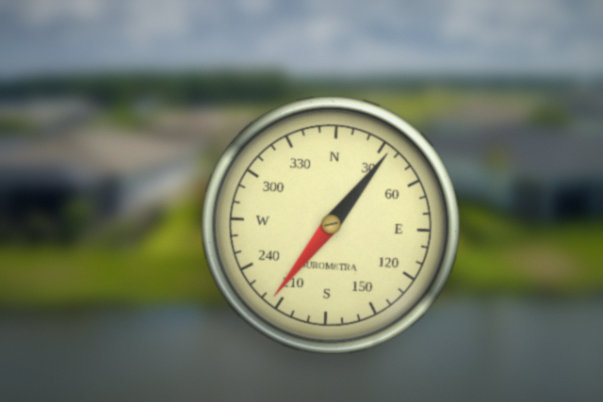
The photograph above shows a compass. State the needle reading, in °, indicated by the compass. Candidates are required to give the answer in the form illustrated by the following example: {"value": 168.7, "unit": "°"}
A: {"value": 215, "unit": "°"}
